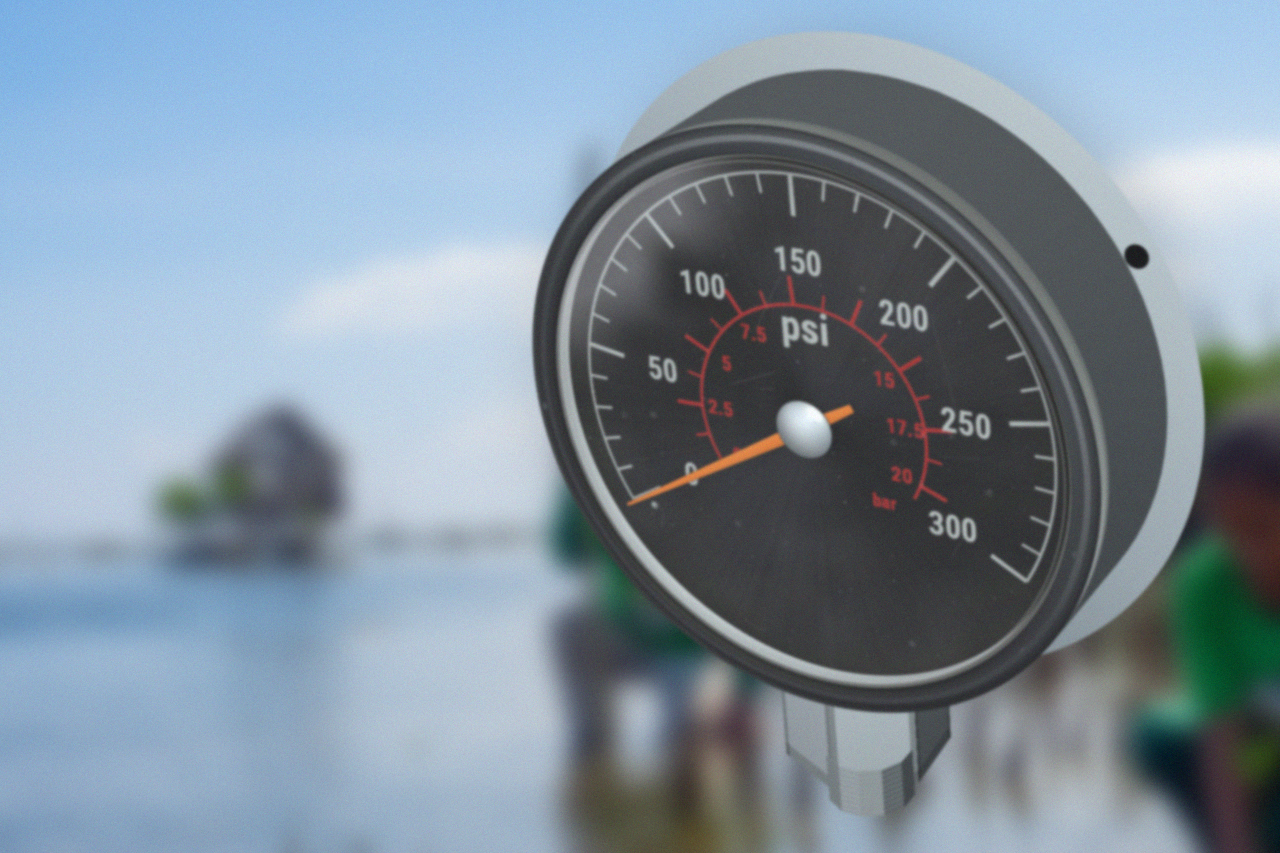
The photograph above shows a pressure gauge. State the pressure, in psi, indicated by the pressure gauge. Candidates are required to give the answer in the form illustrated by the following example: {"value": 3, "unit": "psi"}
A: {"value": 0, "unit": "psi"}
